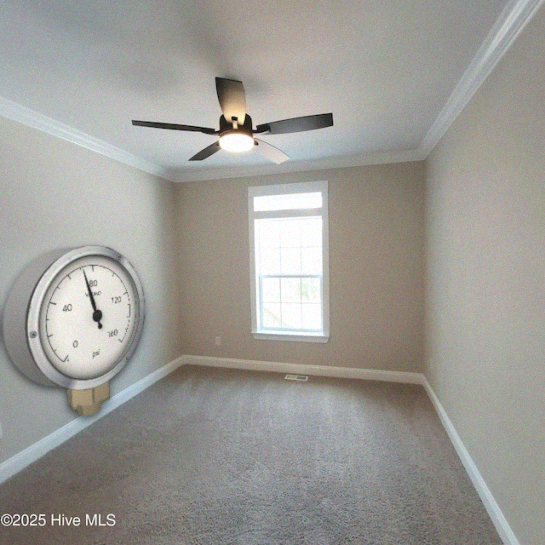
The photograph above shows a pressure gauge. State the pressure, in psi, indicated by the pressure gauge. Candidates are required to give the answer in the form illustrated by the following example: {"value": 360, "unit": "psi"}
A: {"value": 70, "unit": "psi"}
